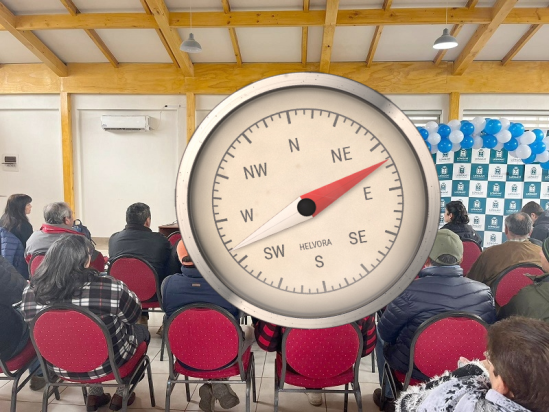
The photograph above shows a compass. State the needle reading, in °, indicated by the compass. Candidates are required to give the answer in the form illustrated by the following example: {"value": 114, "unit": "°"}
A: {"value": 70, "unit": "°"}
